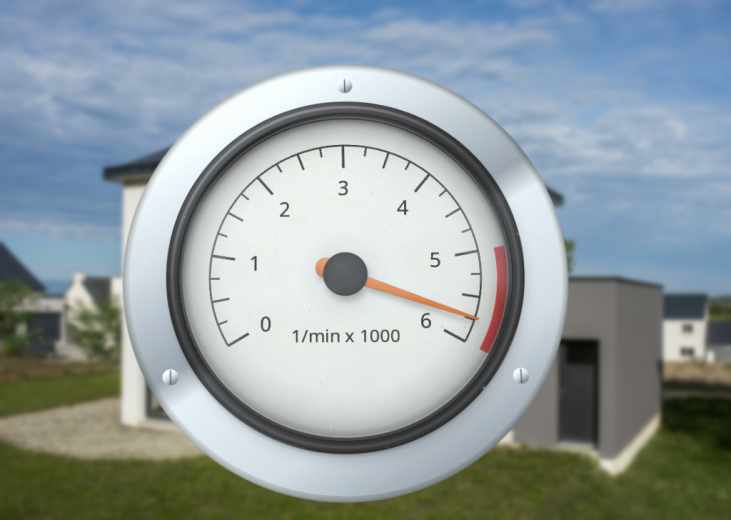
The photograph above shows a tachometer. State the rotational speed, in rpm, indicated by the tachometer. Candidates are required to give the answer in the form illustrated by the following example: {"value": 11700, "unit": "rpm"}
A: {"value": 5750, "unit": "rpm"}
